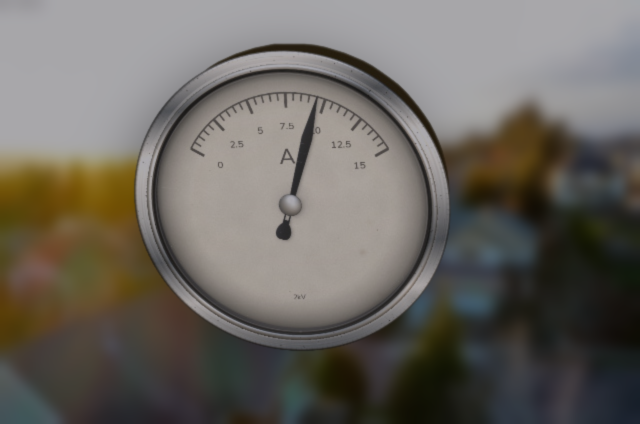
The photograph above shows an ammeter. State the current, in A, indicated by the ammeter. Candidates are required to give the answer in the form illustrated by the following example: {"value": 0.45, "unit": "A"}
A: {"value": 9.5, "unit": "A"}
